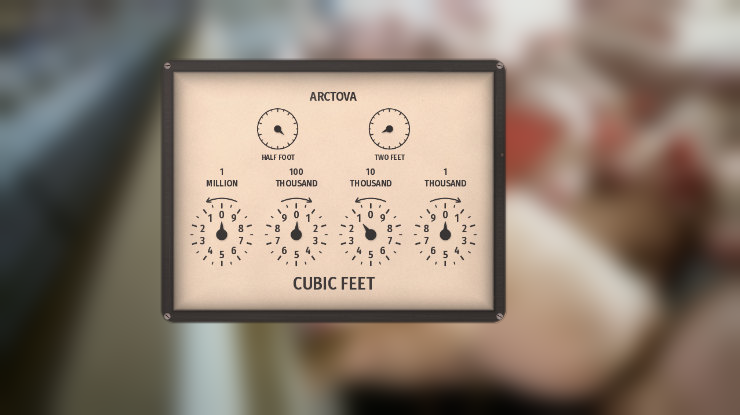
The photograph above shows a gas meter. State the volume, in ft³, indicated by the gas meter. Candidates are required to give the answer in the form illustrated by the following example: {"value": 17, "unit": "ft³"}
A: {"value": 1000, "unit": "ft³"}
